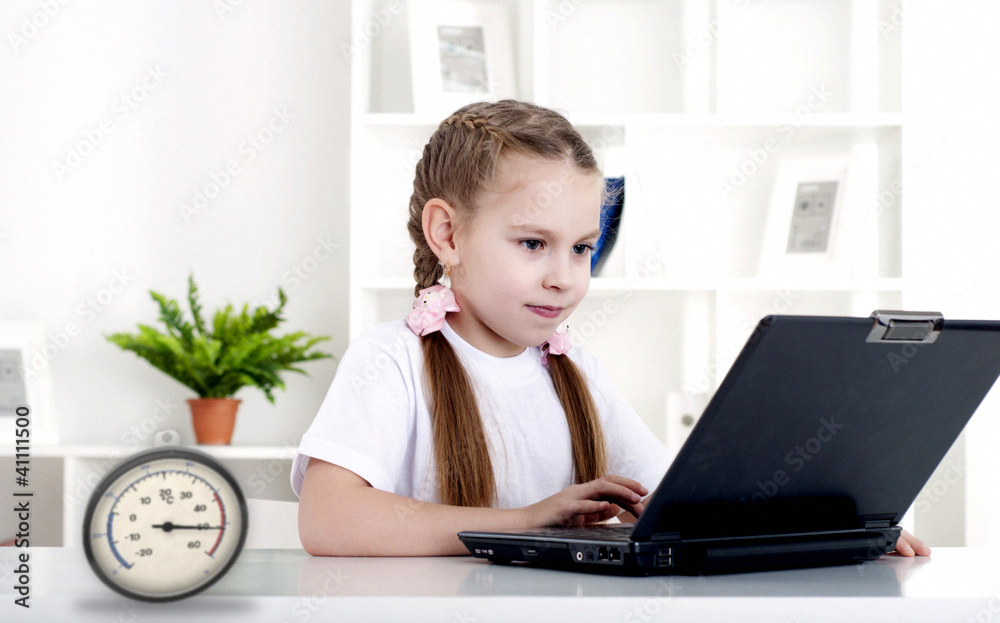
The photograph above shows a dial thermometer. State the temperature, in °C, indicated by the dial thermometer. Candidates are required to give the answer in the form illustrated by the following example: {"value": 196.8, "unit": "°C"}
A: {"value": 50, "unit": "°C"}
